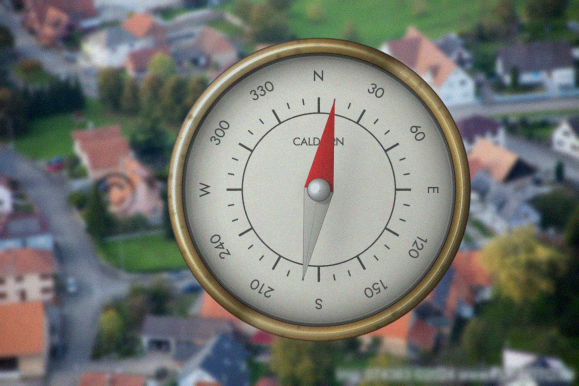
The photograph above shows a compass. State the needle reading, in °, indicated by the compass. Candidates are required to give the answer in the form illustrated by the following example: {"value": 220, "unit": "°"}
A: {"value": 10, "unit": "°"}
